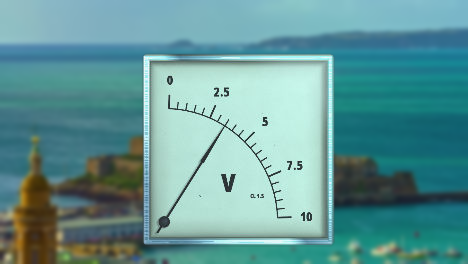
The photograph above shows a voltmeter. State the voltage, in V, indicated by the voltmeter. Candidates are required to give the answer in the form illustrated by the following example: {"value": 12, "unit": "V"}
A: {"value": 3.5, "unit": "V"}
